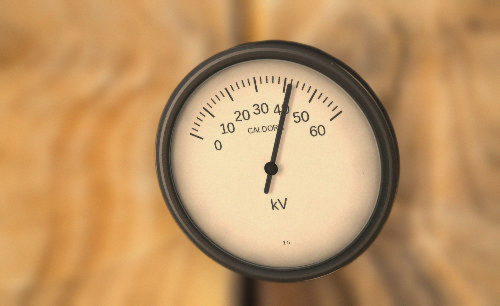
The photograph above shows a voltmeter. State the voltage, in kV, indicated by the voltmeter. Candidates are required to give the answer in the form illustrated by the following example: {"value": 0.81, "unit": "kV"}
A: {"value": 42, "unit": "kV"}
